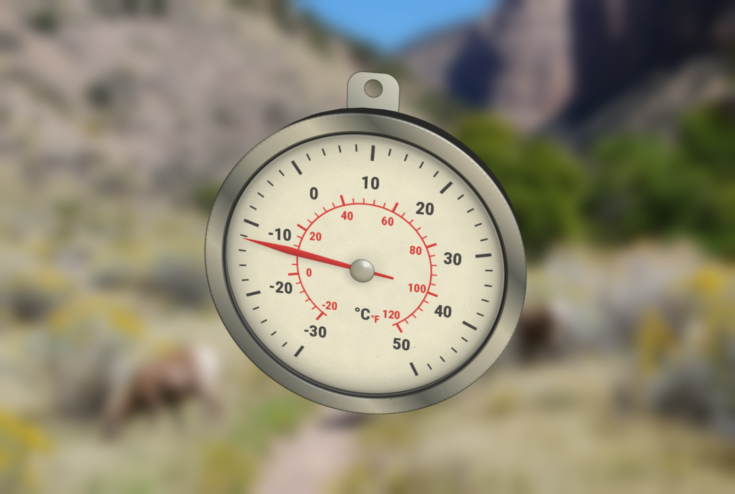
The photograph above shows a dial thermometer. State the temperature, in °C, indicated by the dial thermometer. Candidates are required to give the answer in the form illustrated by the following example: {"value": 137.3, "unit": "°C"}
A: {"value": -12, "unit": "°C"}
